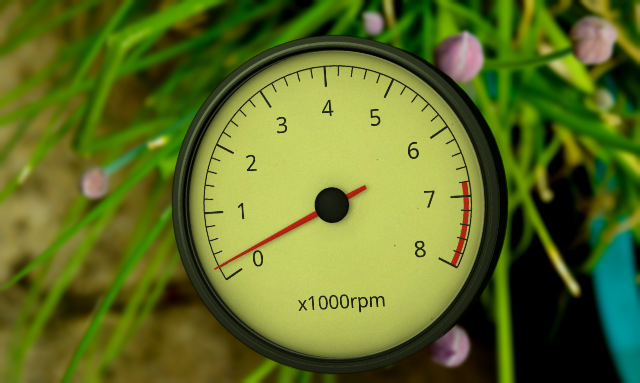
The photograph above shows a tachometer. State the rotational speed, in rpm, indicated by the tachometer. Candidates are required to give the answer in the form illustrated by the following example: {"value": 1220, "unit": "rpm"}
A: {"value": 200, "unit": "rpm"}
